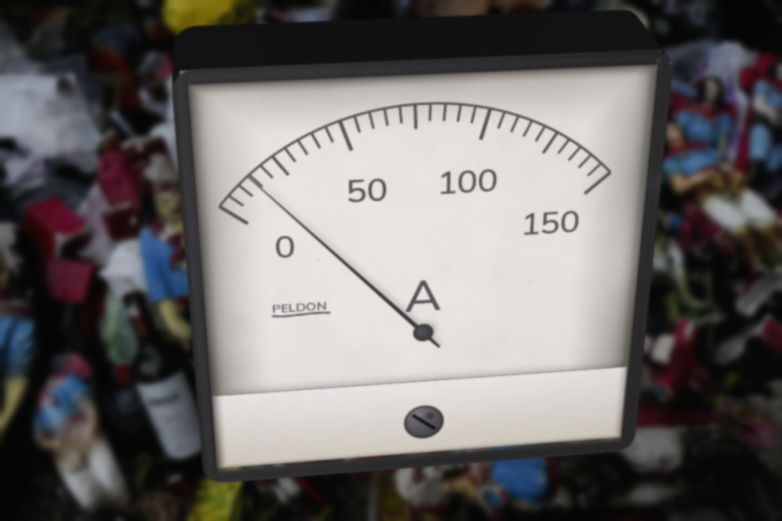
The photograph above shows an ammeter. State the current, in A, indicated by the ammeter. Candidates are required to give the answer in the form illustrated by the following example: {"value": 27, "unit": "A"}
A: {"value": 15, "unit": "A"}
